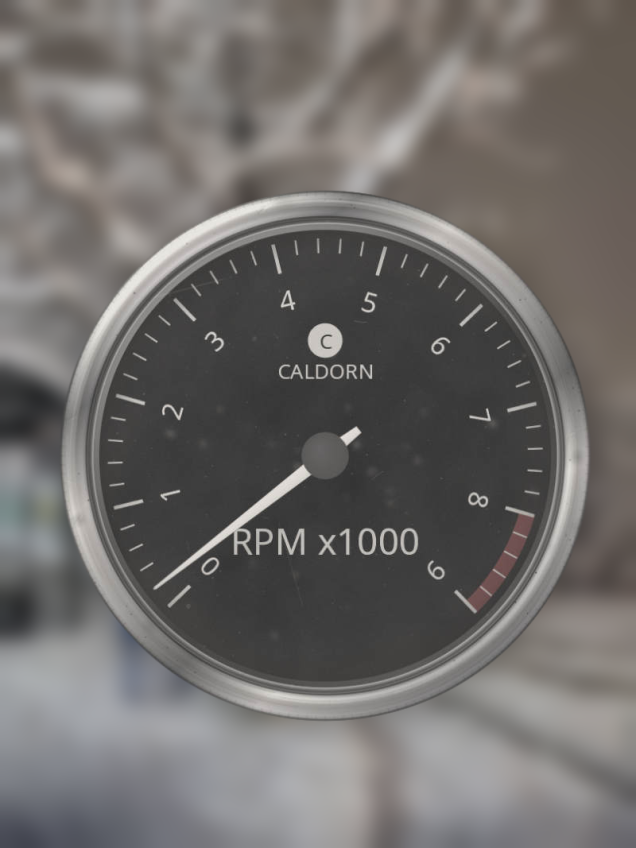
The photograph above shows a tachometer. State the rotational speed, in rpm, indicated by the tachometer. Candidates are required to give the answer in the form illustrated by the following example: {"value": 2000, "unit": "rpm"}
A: {"value": 200, "unit": "rpm"}
